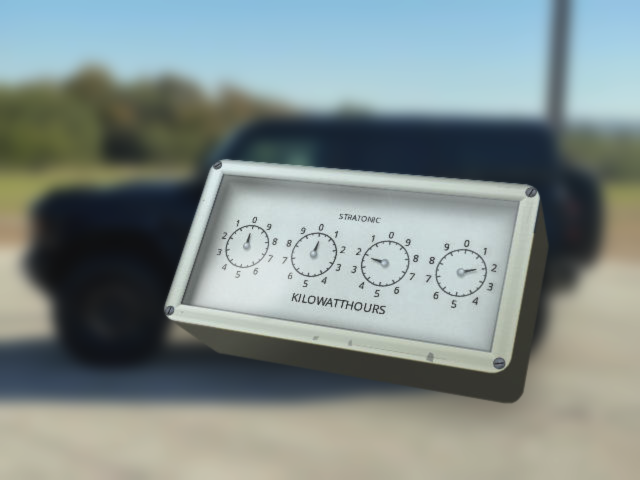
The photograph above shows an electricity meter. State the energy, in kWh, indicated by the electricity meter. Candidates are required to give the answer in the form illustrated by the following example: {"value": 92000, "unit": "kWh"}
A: {"value": 22, "unit": "kWh"}
